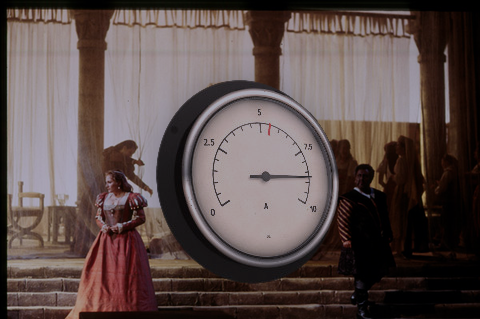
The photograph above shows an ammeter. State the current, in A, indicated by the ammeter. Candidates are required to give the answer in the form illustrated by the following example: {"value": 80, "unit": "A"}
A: {"value": 8.75, "unit": "A"}
